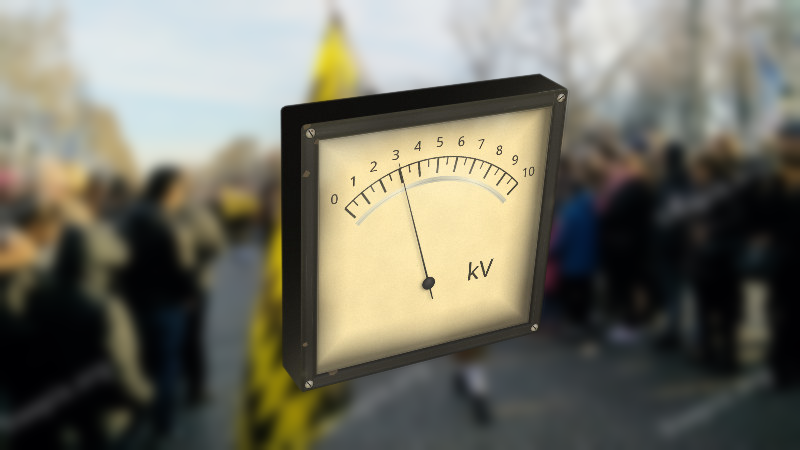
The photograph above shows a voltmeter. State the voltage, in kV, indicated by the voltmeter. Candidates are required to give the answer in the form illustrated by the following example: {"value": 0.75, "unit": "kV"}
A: {"value": 3, "unit": "kV"}
